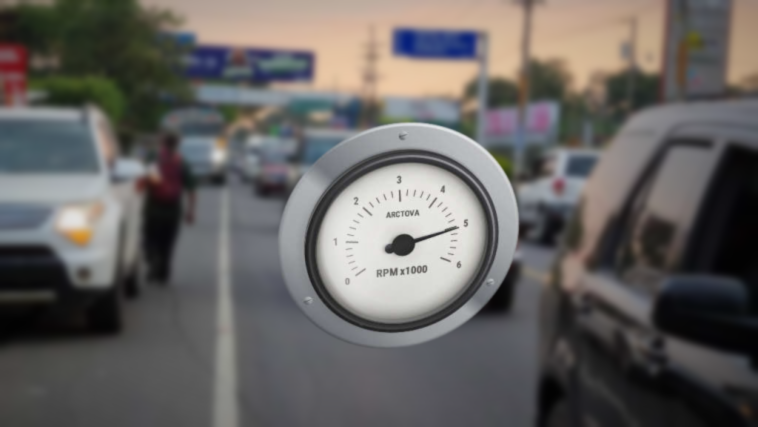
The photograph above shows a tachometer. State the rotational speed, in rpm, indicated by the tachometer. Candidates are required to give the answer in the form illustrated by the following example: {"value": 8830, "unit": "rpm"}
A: {"value": 5000, "unit": "rpm"}
